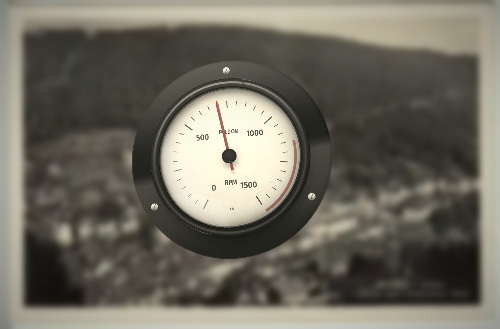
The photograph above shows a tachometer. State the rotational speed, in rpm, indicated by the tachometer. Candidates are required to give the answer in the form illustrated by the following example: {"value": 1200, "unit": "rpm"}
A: {"value": 700, "unit": "rpm"}
